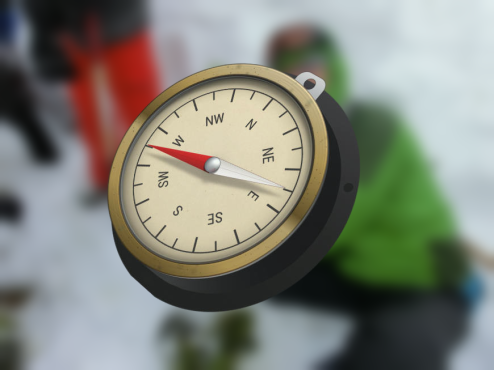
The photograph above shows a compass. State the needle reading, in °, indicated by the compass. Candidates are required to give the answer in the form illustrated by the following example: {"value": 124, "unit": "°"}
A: {"value": 255, "unit": "°"}
